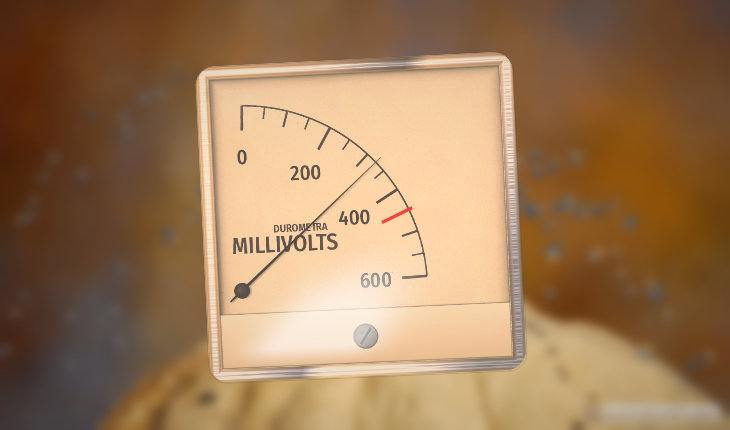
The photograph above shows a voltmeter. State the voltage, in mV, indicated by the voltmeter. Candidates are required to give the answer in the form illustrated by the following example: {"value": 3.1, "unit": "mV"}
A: {"value": 325, "unit": "mV"}
